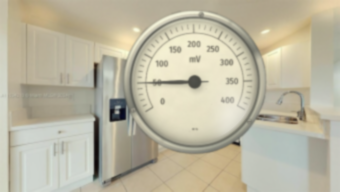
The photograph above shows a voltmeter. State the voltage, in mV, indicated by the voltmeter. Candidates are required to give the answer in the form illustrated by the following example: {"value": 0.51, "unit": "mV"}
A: {"value": 50, "unit": "mV"}
